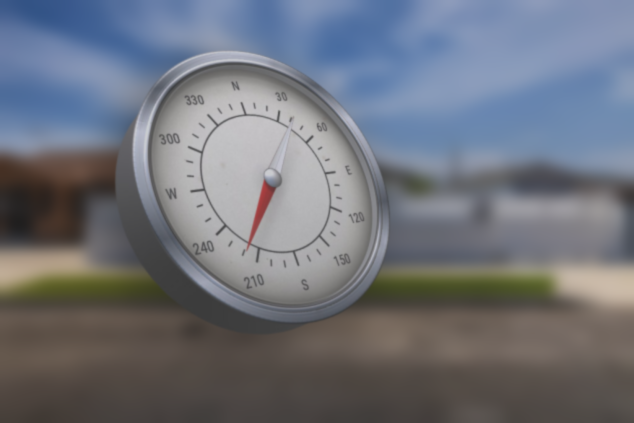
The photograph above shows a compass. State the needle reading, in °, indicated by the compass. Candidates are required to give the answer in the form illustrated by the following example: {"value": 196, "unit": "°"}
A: {"value": 220, "unit": "°"}
